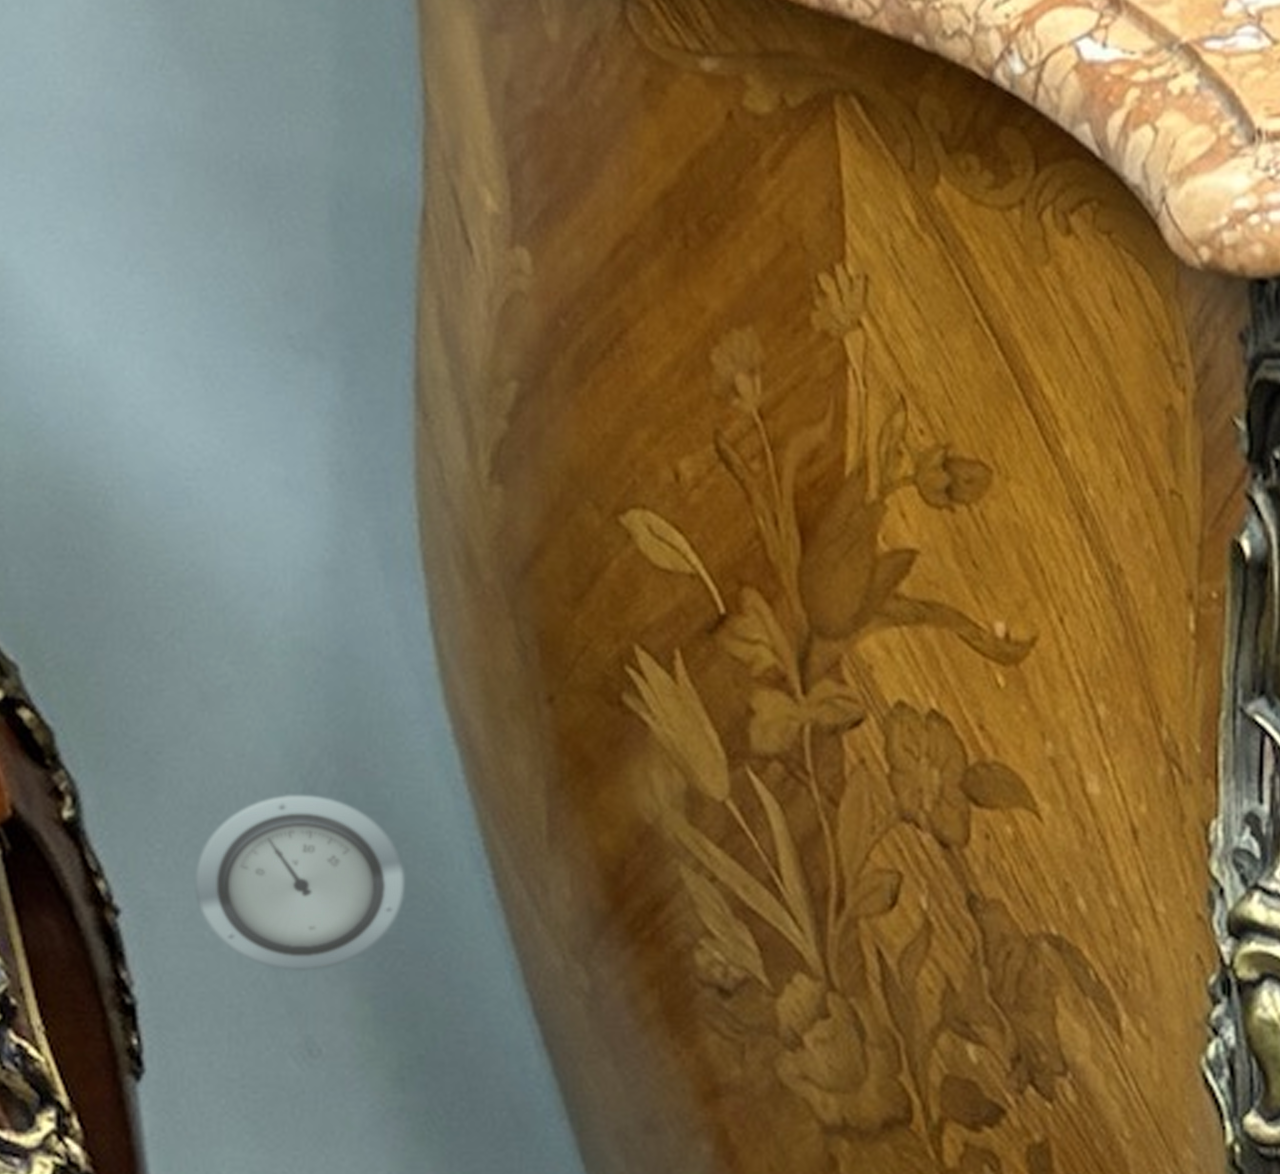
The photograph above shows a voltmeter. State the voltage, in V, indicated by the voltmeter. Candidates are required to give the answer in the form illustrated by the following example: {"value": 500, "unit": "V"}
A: {"value": 5, "unit": "V"}
